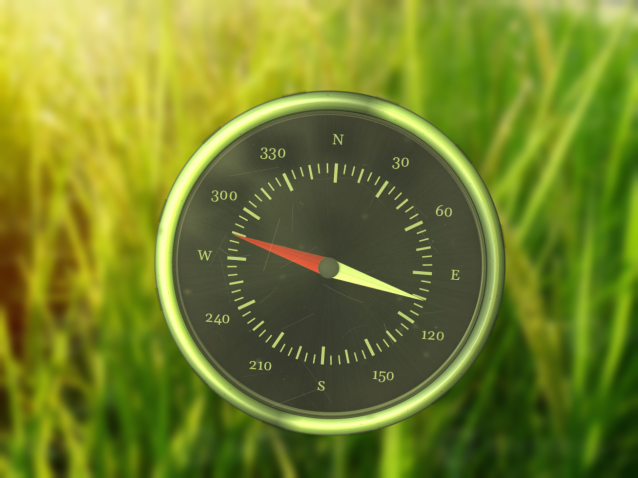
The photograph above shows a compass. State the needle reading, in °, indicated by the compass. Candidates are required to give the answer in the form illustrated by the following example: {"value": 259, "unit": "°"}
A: {"value": 285, "unit": "°"}
